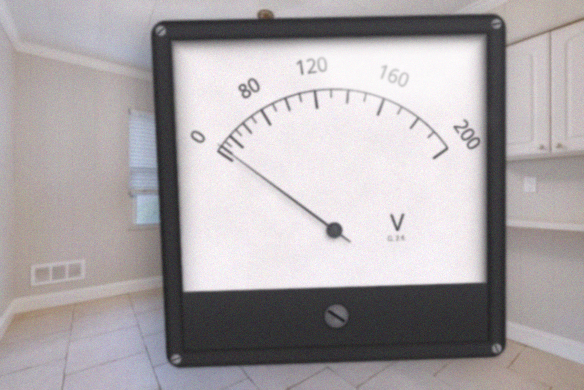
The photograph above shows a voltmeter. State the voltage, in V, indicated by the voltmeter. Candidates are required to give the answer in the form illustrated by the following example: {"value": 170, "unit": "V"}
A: {"value": 20, "unit": "V"}
